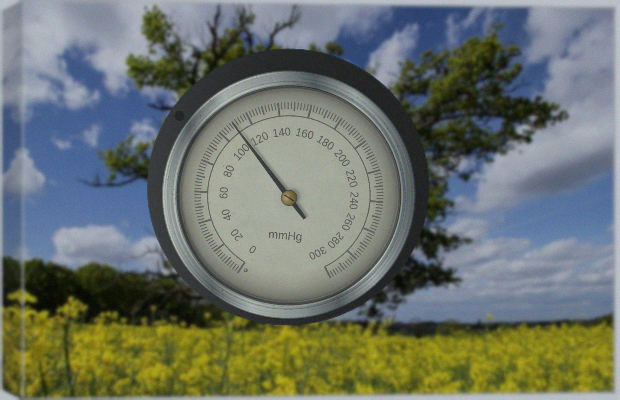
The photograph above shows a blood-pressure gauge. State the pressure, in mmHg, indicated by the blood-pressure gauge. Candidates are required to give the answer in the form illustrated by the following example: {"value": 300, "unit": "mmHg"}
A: {"value": 110, "unit": "mmHg"}
